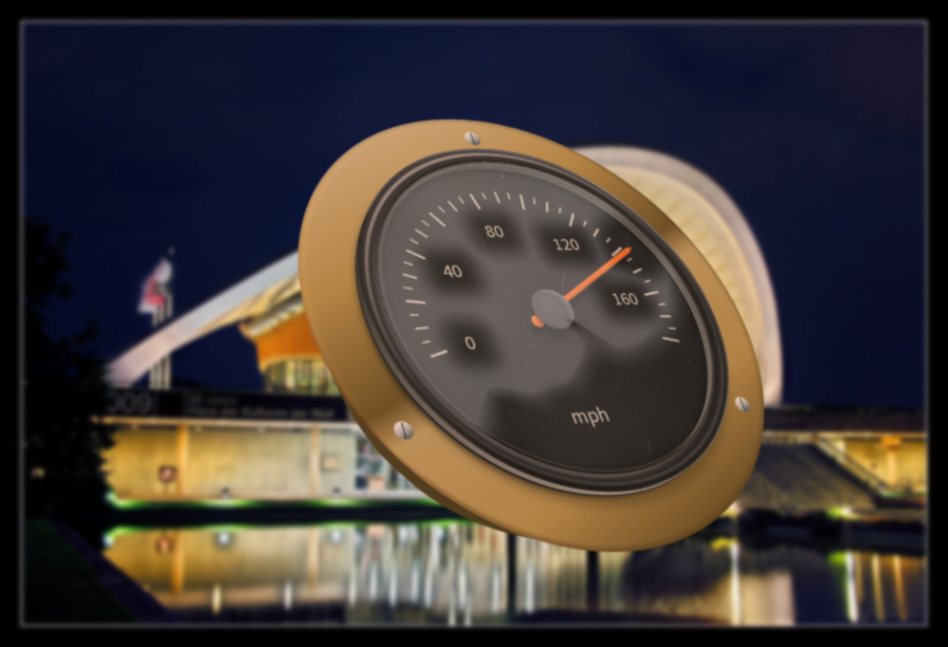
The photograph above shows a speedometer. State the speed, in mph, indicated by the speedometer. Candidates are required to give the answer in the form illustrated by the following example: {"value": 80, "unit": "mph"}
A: {"value": 142.5, "unit": "mph"}
